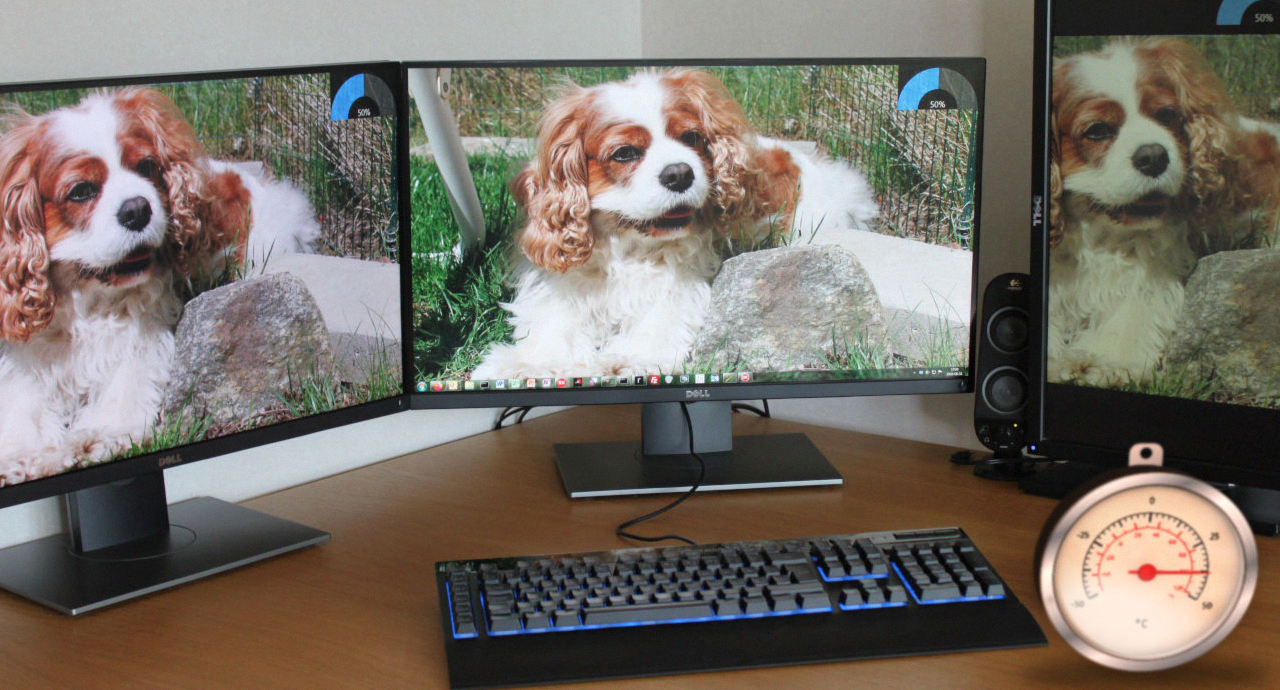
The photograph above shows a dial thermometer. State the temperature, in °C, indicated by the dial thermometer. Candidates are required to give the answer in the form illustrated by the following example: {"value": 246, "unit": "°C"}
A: {"value": 37.5, "unit": "°C"}
